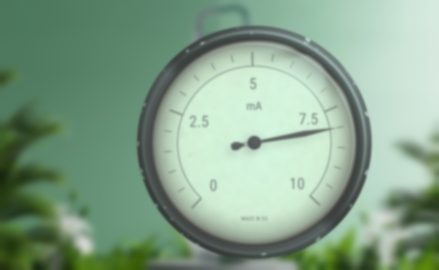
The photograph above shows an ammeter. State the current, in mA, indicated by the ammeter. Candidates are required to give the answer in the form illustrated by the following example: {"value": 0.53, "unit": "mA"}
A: {"value": 8, "unit": "mA"}
